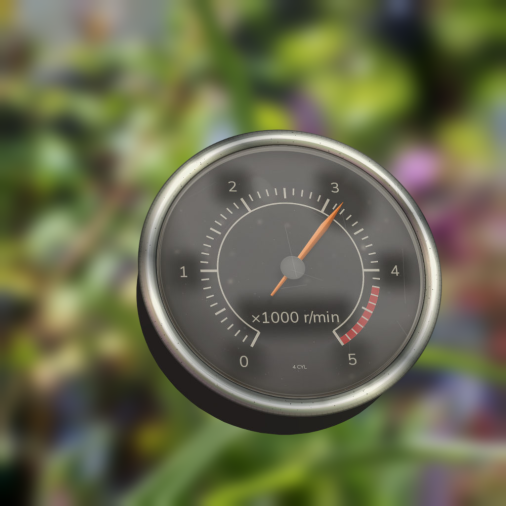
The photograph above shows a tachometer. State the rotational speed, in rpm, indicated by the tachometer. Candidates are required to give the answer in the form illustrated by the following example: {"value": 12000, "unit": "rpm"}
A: {"value": 3150, "unit": "rpm"}
